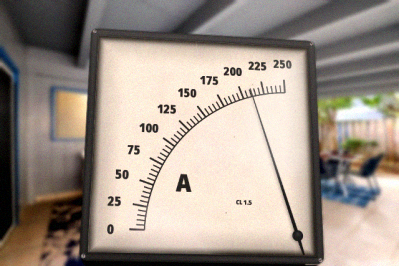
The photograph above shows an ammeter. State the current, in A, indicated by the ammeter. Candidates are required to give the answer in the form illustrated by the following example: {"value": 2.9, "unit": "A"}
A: {"value": 210, "unit": "A"}
